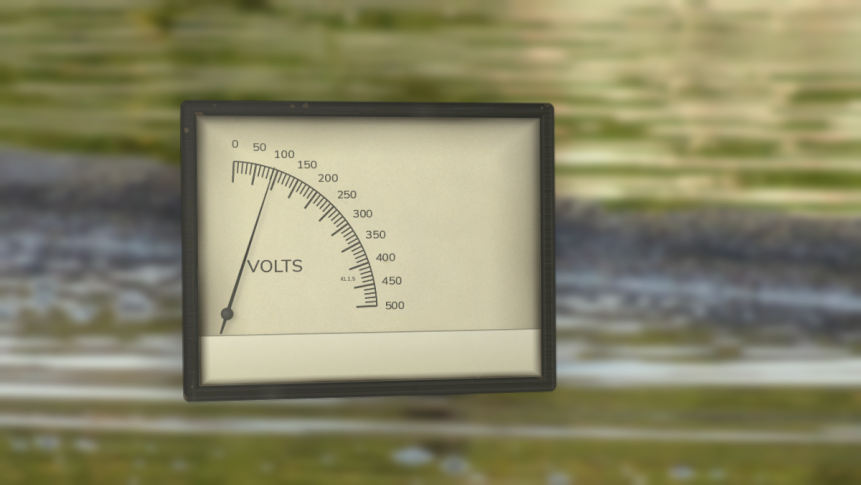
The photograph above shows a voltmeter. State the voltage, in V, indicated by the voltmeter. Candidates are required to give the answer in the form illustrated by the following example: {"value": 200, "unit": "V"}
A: {"value": 90, "unit": "V"}
